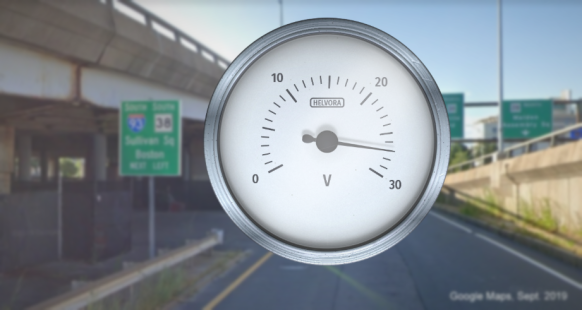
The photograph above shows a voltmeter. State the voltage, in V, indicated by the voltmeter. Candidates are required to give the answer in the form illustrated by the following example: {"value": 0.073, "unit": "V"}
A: {"value": 27, "unit": "V"}
